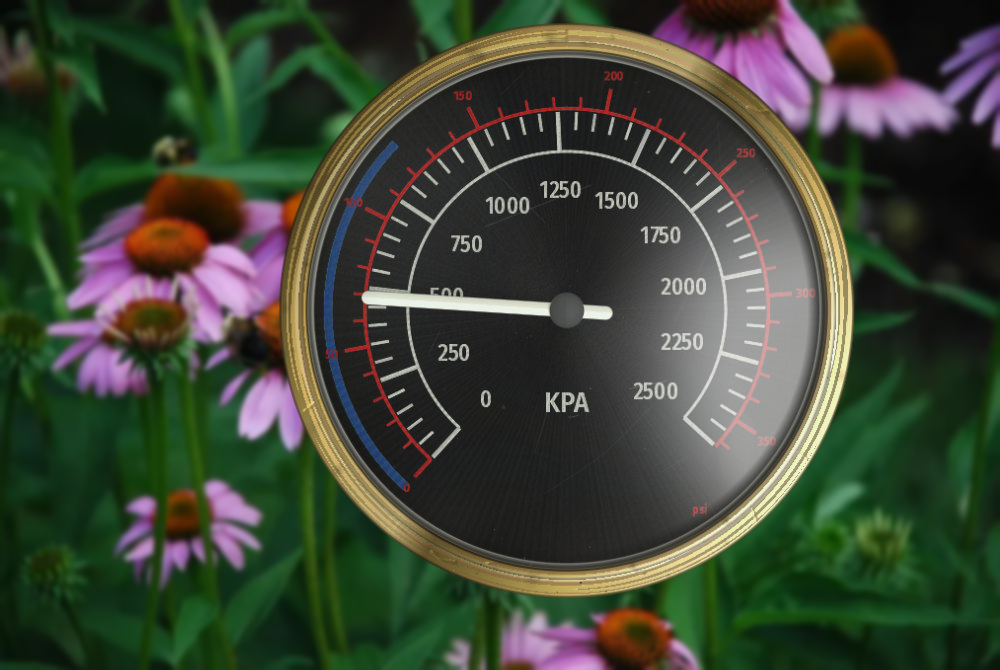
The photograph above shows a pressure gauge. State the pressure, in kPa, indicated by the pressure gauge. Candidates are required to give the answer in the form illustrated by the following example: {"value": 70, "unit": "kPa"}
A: {"value": 475, "unit": "kPa"}
